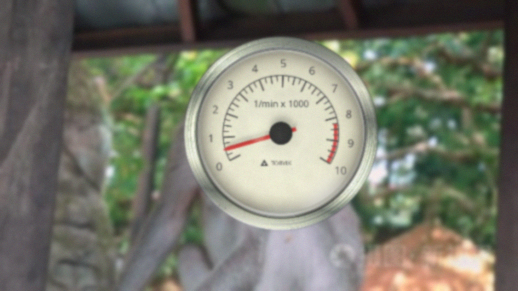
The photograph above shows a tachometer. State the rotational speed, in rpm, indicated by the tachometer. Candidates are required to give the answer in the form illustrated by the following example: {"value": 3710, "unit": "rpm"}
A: {"value": 500, "unit": "rpm"}
